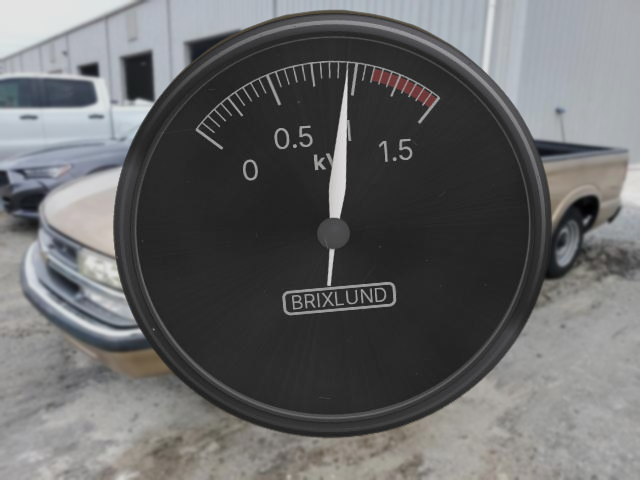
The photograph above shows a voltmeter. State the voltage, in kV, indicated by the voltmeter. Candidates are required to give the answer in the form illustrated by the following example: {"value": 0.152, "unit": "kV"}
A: {"value": 0.95, "unit": "kV"}
